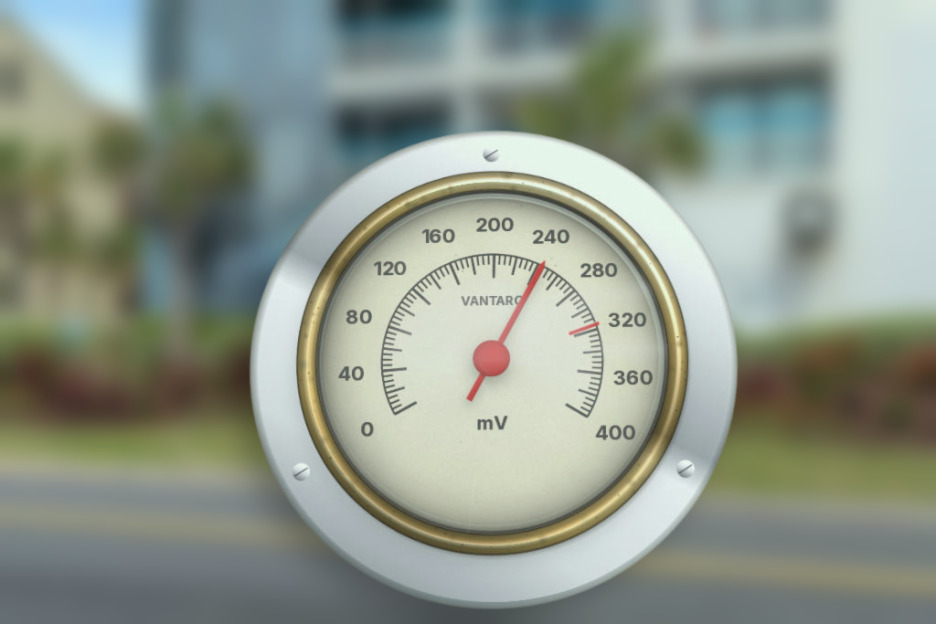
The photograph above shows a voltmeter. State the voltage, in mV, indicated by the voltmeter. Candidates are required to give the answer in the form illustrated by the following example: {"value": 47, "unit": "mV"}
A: {"value": 245, "unit": "mV"}
